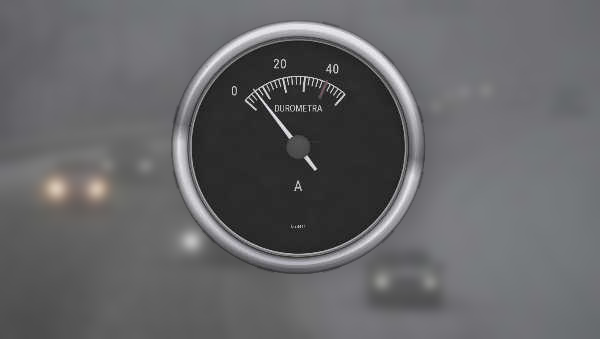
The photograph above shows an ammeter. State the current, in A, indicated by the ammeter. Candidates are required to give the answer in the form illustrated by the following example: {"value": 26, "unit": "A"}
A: {"value": 6, "unit": "A"}
